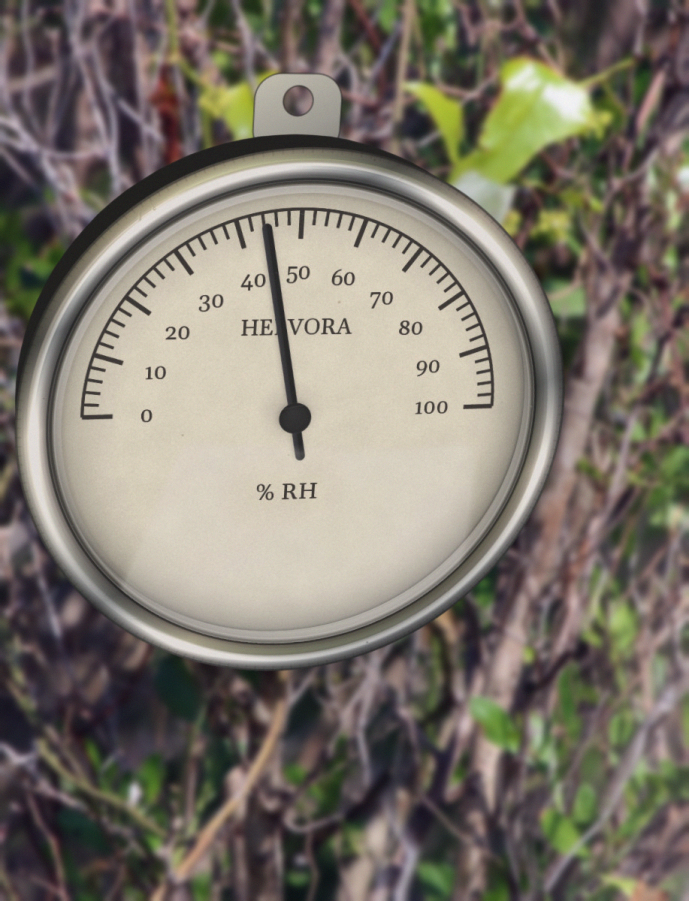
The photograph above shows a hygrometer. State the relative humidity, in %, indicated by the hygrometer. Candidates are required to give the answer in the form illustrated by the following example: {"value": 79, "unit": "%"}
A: {"value": 44, "unit": "%"}
